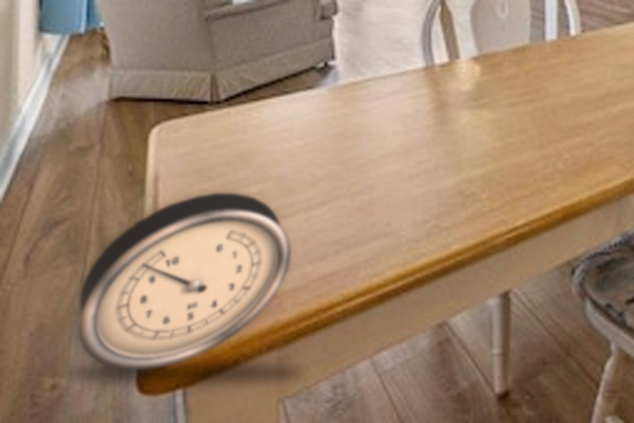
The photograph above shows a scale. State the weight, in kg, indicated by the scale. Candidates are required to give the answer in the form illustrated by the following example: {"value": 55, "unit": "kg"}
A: {"value": 9.5, "unit": "kg"}
